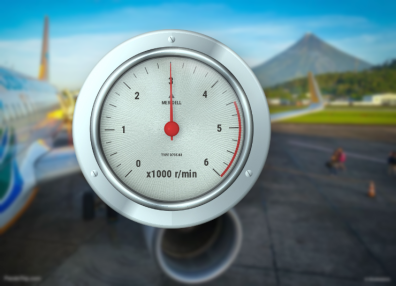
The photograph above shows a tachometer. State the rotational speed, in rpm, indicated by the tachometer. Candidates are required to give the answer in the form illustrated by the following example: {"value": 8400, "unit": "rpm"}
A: {"value": 3000, "unit": "rpm"}
